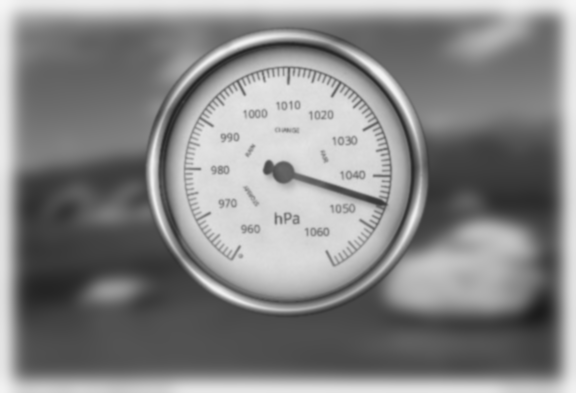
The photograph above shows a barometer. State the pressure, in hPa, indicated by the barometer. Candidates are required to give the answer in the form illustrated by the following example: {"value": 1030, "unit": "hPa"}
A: {"value": 1045, "unit": "hPa"}
